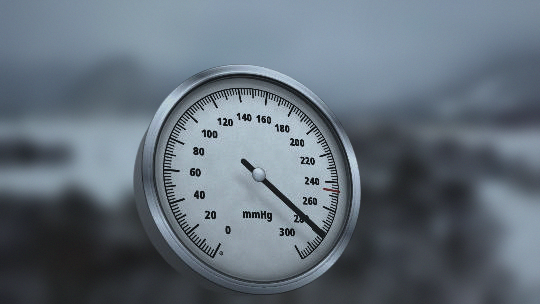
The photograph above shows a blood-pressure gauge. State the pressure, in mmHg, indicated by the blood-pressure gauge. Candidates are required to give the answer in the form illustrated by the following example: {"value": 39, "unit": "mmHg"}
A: {"value": 280, "unit": "mmHg"}
